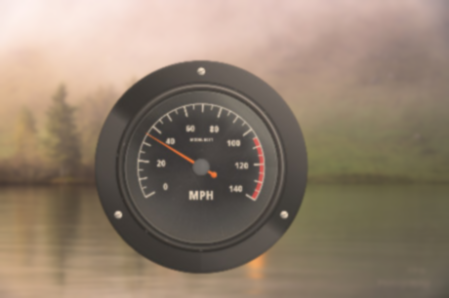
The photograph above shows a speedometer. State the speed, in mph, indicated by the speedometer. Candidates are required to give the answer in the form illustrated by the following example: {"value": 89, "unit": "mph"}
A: {"value": 35, "unit": "mph"}
